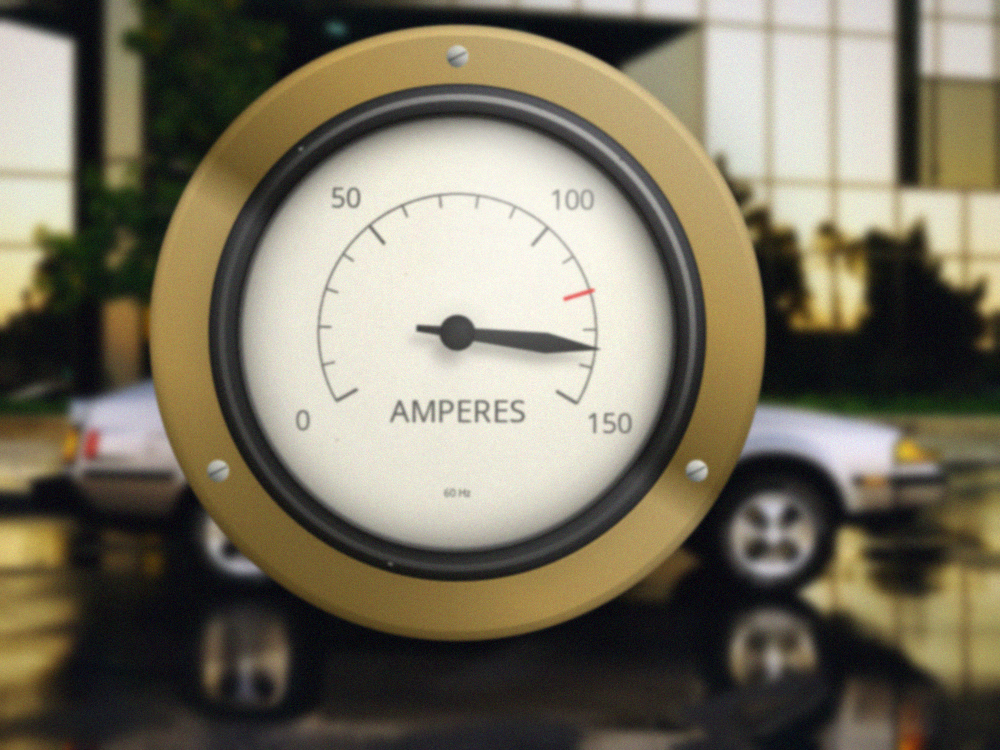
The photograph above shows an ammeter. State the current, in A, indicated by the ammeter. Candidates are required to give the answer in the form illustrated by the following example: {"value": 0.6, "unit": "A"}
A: {"value": 135, "unit": "A"}
